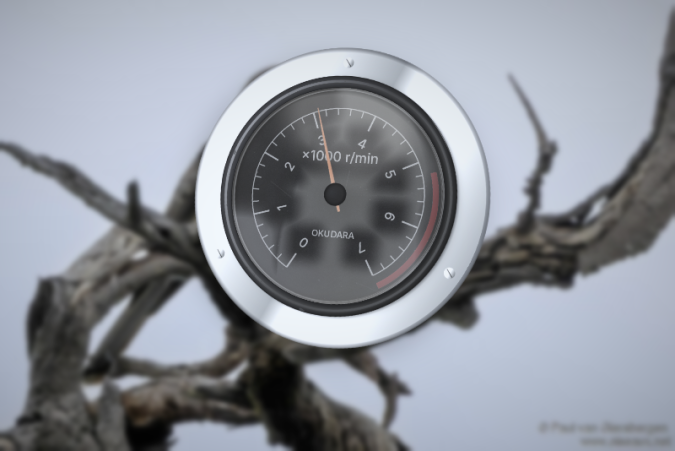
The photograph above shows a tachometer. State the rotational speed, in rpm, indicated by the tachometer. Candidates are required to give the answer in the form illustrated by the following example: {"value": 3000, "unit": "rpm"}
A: {"value": 3100, "unit": "rpm"}
